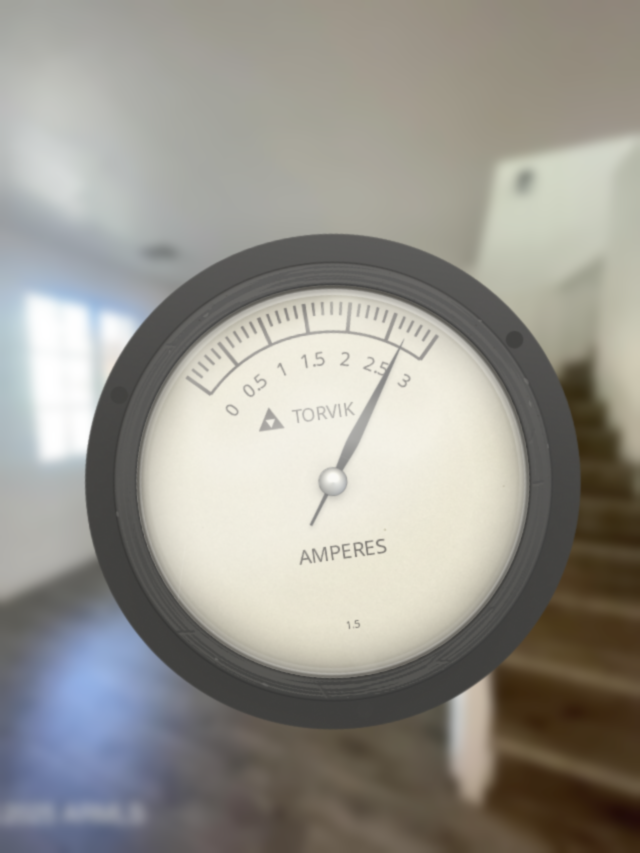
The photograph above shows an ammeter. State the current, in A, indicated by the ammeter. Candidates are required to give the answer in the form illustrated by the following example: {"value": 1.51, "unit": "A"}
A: {"value": 2.7, "unit": "A"}
